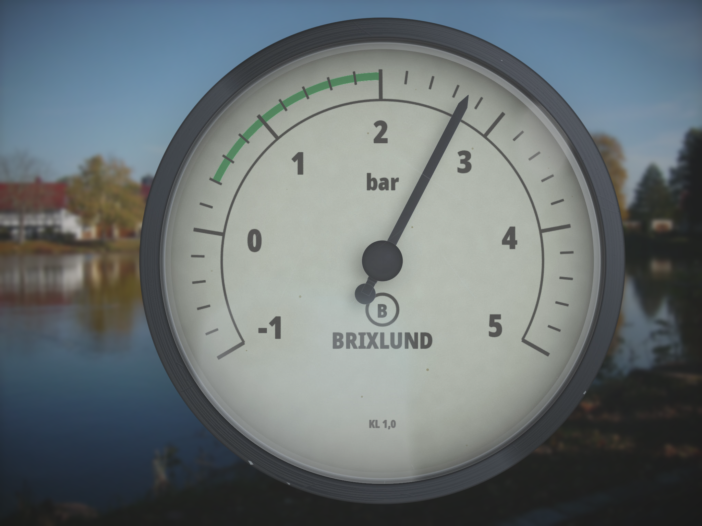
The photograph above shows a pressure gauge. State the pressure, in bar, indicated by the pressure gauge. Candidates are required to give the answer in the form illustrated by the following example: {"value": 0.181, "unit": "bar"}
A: {"value": 2.7, "unit": "bar"}
